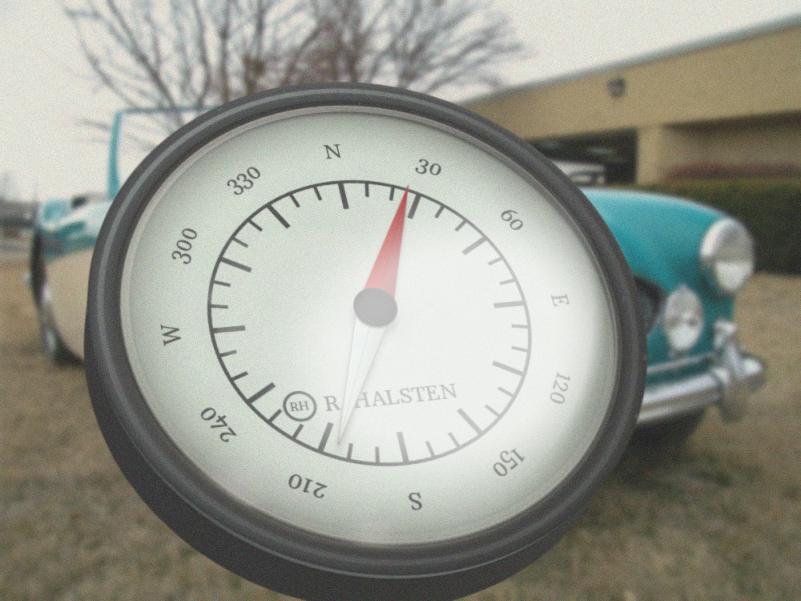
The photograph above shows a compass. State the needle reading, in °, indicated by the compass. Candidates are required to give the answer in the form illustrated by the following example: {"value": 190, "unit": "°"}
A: {"value": 25, "unit": "°"}
